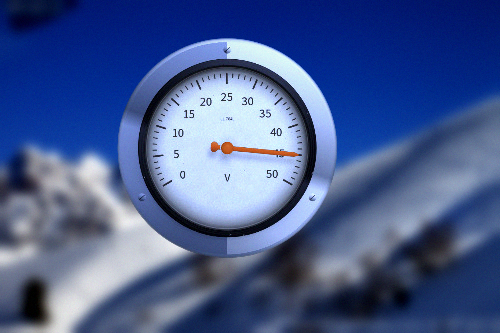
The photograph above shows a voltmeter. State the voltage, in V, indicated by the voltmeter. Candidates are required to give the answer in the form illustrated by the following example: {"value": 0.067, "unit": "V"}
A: {"value": 45, "unit": "V"}
